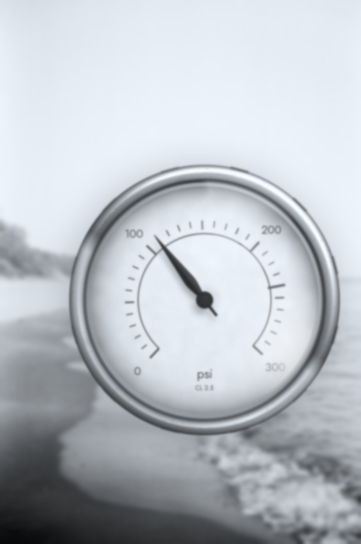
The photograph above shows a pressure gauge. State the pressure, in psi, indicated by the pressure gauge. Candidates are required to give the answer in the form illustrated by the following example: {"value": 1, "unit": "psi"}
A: {"value": 110, "unit": "psi"}
